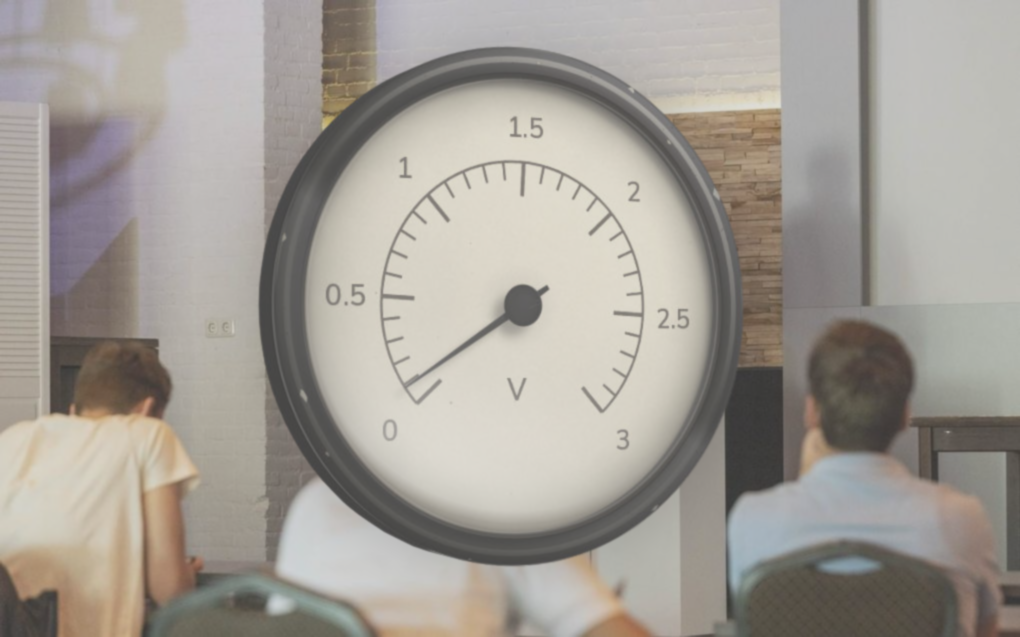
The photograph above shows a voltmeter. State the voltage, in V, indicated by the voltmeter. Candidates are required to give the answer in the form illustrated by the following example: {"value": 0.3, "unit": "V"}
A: {"value": 0.1, "unit": "V"}
